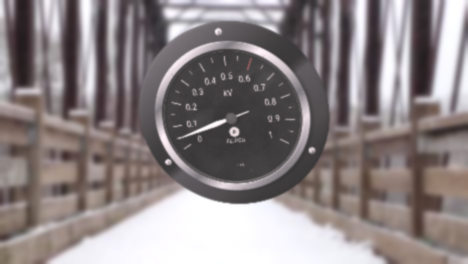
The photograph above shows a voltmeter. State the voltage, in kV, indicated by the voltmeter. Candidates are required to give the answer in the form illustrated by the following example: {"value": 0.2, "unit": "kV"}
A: {"value": 0.05, "unit": "kV"}
